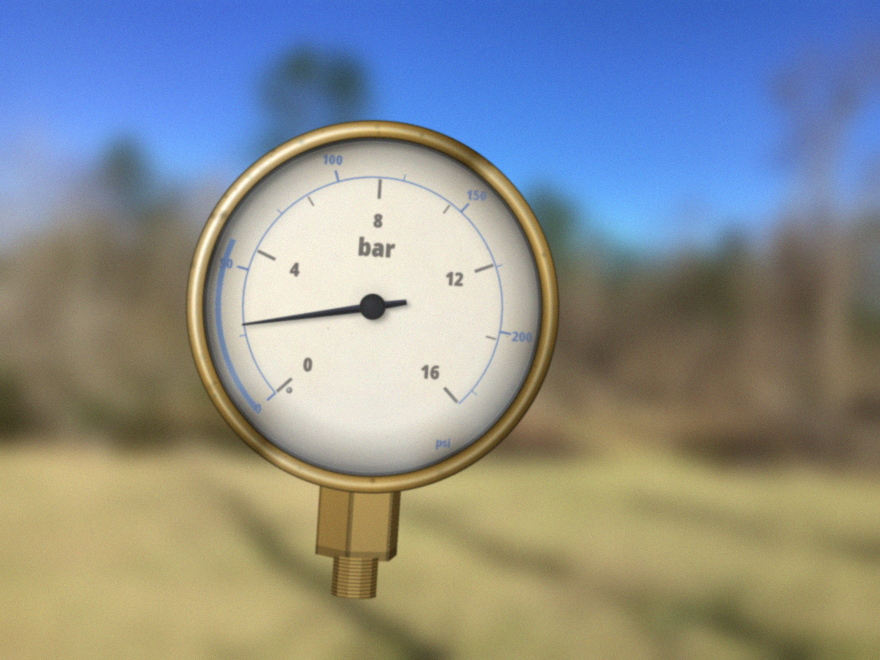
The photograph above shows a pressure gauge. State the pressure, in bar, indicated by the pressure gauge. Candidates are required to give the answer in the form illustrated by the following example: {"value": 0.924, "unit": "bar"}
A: {"value": 2, "unit": "bar"}
